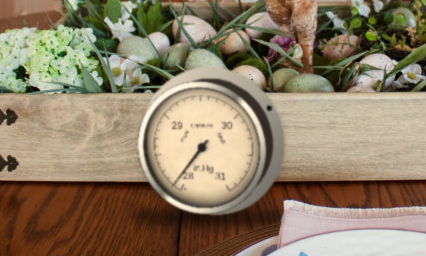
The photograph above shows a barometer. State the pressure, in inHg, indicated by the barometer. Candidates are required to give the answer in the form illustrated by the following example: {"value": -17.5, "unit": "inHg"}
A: {"value": 28.1, "unit": "inHg"}
